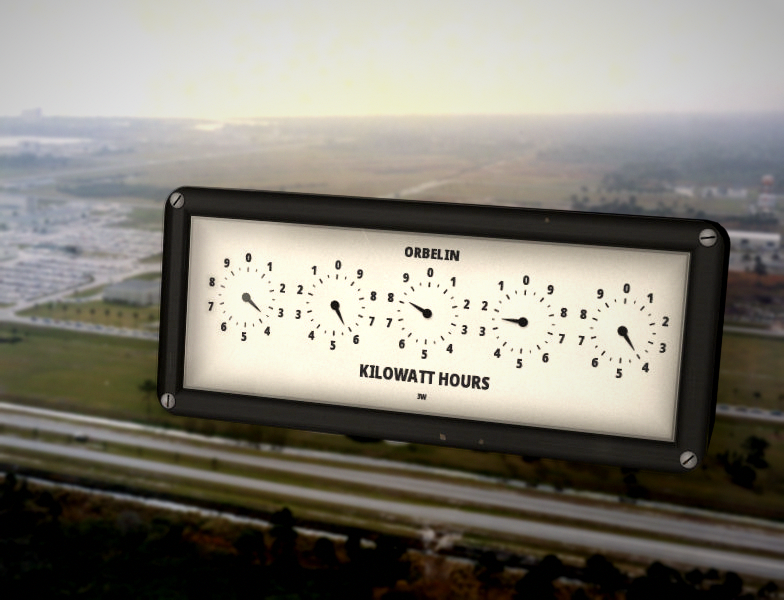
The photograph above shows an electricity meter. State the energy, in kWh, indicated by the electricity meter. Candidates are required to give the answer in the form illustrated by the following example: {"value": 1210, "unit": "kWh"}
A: {"value": 35824, "unit": "kWh"}
